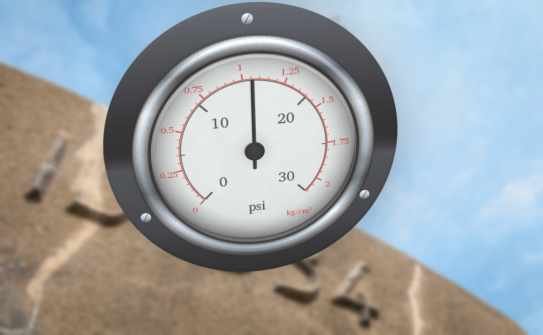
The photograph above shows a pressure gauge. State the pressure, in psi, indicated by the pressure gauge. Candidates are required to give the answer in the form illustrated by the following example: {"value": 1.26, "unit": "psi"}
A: {"value": 15, "unit": "psi"}
